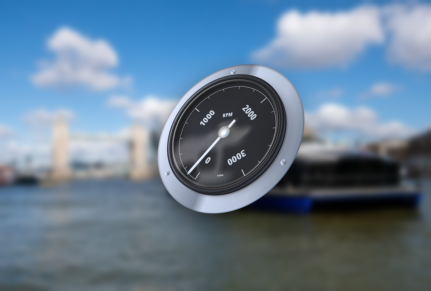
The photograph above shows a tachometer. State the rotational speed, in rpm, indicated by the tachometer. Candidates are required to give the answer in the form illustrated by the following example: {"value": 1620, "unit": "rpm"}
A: {"value": 100, "unit": "rpm"}
